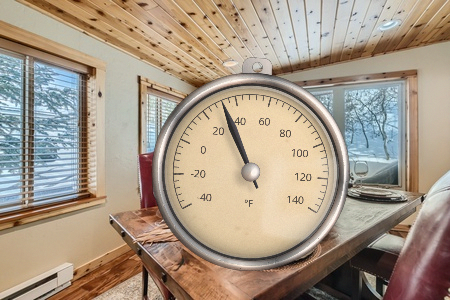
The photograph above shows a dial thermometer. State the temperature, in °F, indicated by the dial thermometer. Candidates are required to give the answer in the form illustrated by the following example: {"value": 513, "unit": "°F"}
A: {"value": 32, "unit": "°F"}
